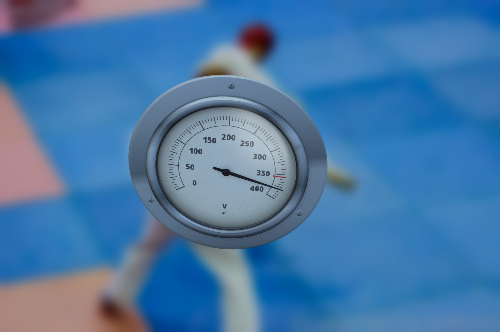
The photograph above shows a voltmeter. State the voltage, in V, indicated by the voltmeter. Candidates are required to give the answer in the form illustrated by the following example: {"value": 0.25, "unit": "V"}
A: {"value": 375, "unit": "V"}
